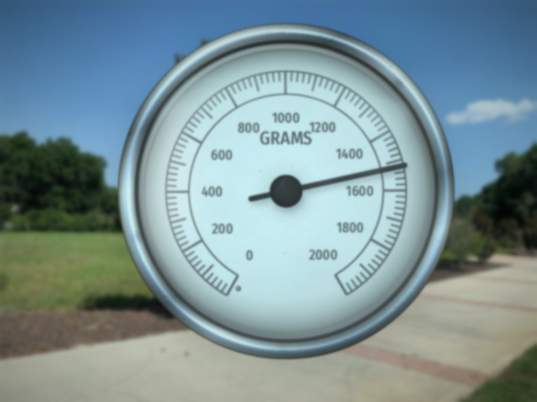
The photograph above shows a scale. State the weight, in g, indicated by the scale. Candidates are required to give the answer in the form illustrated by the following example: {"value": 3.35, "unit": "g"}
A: {"value": 1520, "unit": "g"}
